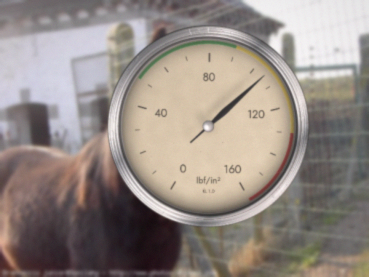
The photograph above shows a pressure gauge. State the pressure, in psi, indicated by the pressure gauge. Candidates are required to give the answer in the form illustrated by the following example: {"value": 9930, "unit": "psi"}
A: {"value": 105, "unit": "psi"}
